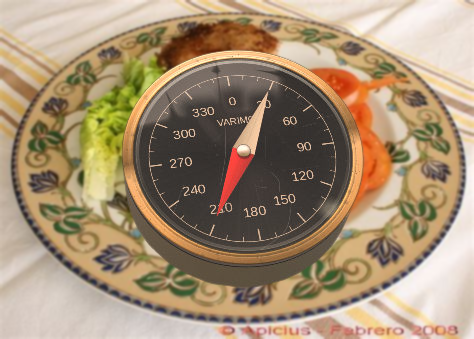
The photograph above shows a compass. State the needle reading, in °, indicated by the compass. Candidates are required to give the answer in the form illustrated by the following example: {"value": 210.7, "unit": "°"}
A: {"value": 210, "unit": "°"}
